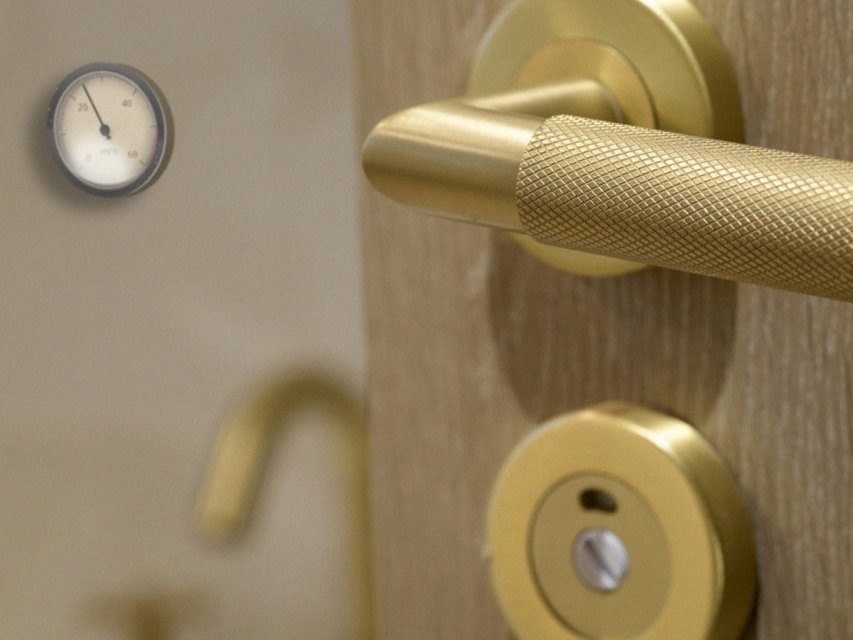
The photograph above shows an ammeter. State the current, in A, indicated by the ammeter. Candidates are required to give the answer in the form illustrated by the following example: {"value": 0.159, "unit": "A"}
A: {"value": 25, "unit": "A"}
